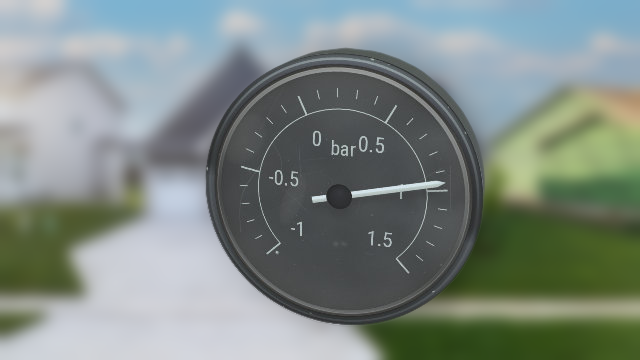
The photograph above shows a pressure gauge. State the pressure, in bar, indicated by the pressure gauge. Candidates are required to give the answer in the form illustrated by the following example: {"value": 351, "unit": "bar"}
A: {"value": 0.95, "unit": "bar"}
